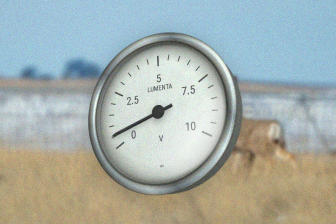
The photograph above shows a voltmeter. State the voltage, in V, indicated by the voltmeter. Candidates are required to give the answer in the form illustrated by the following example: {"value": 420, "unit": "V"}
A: {"value": 0.5, "unit": "V"}
